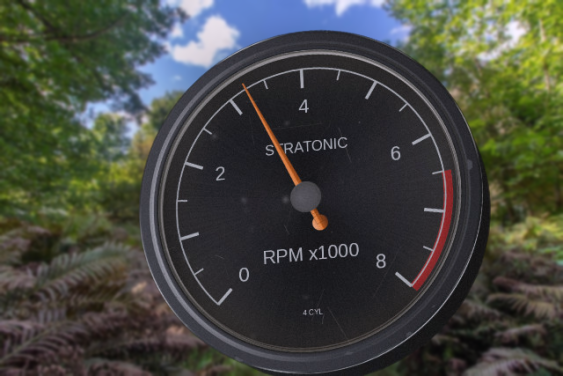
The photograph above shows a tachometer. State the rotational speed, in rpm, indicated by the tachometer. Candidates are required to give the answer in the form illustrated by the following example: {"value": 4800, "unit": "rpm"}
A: {"value": 3250, "unit": "rpm"}
